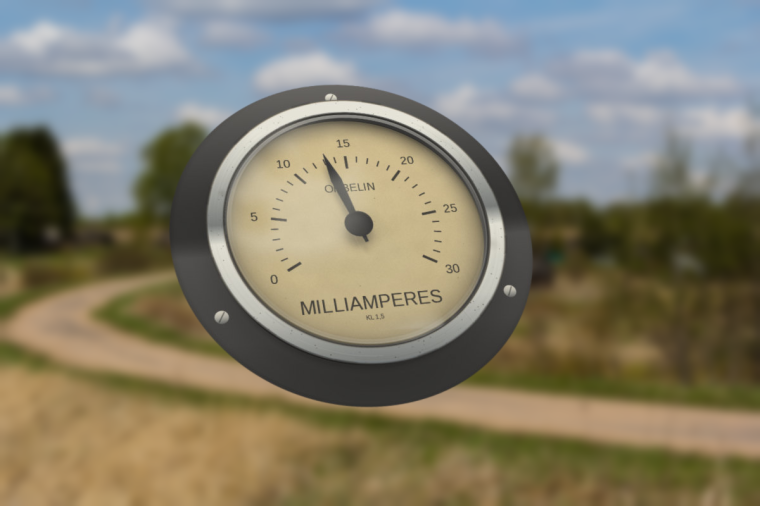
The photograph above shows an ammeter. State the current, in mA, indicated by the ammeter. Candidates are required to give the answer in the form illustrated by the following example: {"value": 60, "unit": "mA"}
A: {"value": 13, "unit": "mA"}
